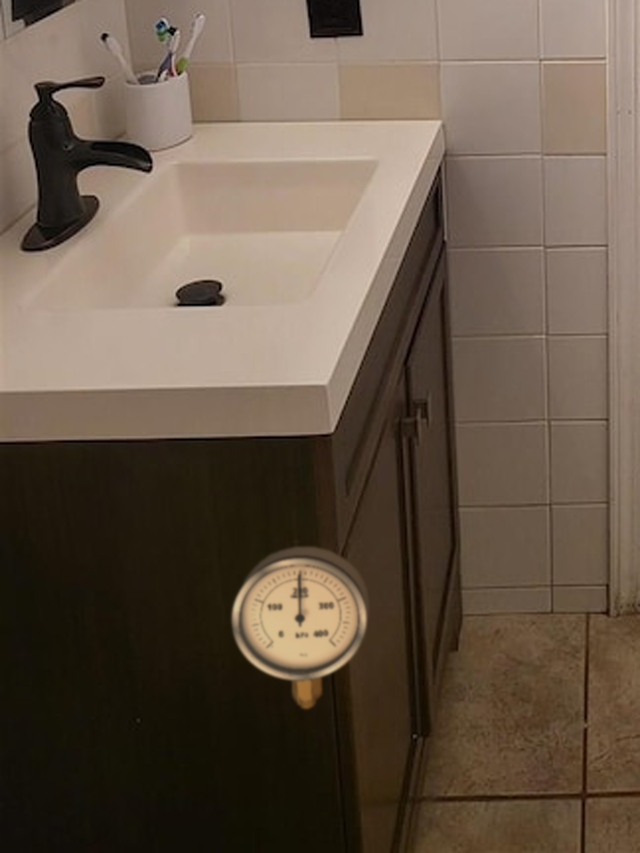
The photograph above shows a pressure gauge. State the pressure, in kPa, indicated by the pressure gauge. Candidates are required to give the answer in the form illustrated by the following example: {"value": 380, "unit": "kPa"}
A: {"value": 200, "unit": "kPa"}
